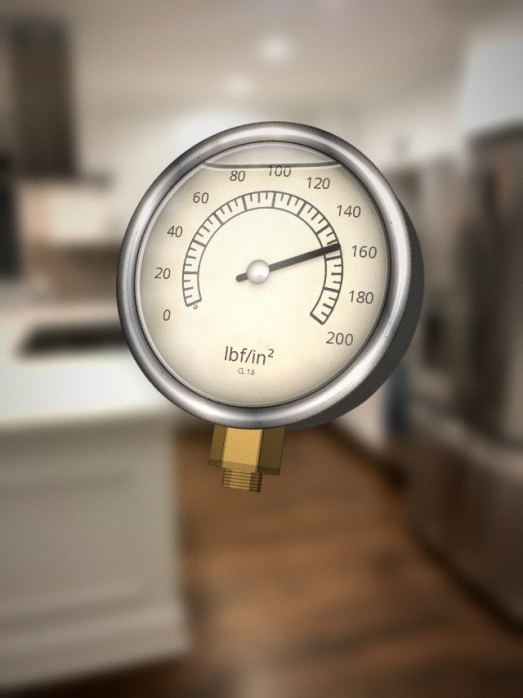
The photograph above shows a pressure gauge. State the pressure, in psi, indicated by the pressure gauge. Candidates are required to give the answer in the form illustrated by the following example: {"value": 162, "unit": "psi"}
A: {"value": 155, "unit": "psi"}
